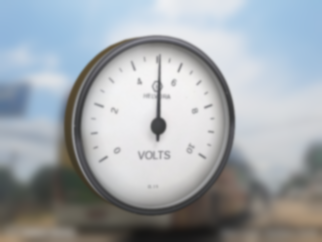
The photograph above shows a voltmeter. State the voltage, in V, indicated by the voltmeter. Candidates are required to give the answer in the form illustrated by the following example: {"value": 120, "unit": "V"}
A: {"value": 5, "unit": "V"}
